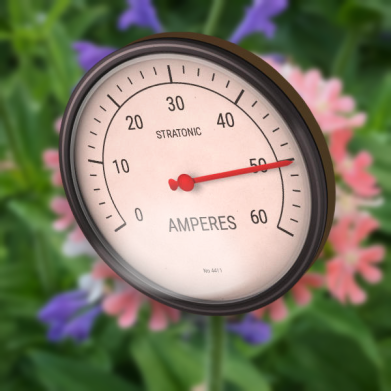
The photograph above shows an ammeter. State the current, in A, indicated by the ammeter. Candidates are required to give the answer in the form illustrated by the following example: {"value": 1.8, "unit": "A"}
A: {"value": 50, "unit": "A"}
